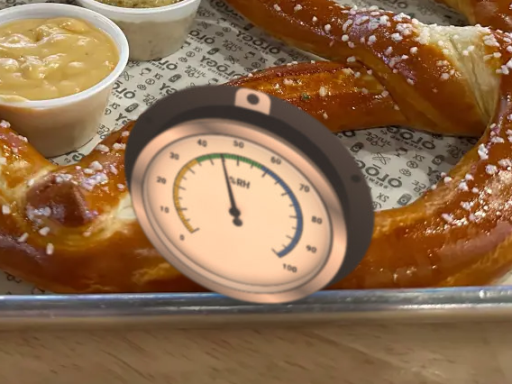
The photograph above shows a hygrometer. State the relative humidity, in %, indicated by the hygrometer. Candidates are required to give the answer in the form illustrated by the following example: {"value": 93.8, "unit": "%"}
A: {"value": 45, "unit": "%"}
